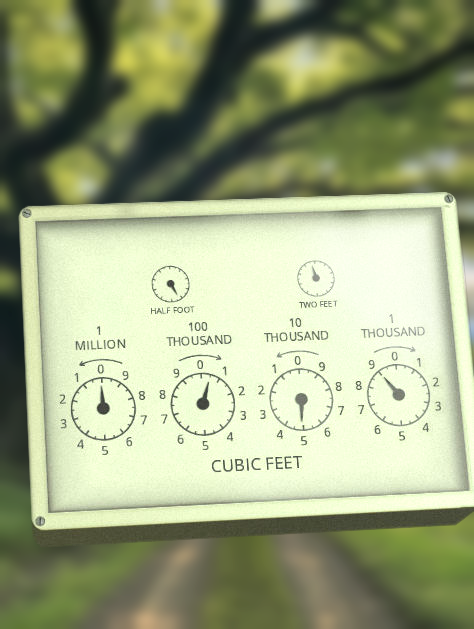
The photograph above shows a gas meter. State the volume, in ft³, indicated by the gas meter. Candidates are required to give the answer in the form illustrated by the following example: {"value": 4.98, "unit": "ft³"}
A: {"value": 4900, "unit": "ft³"}
